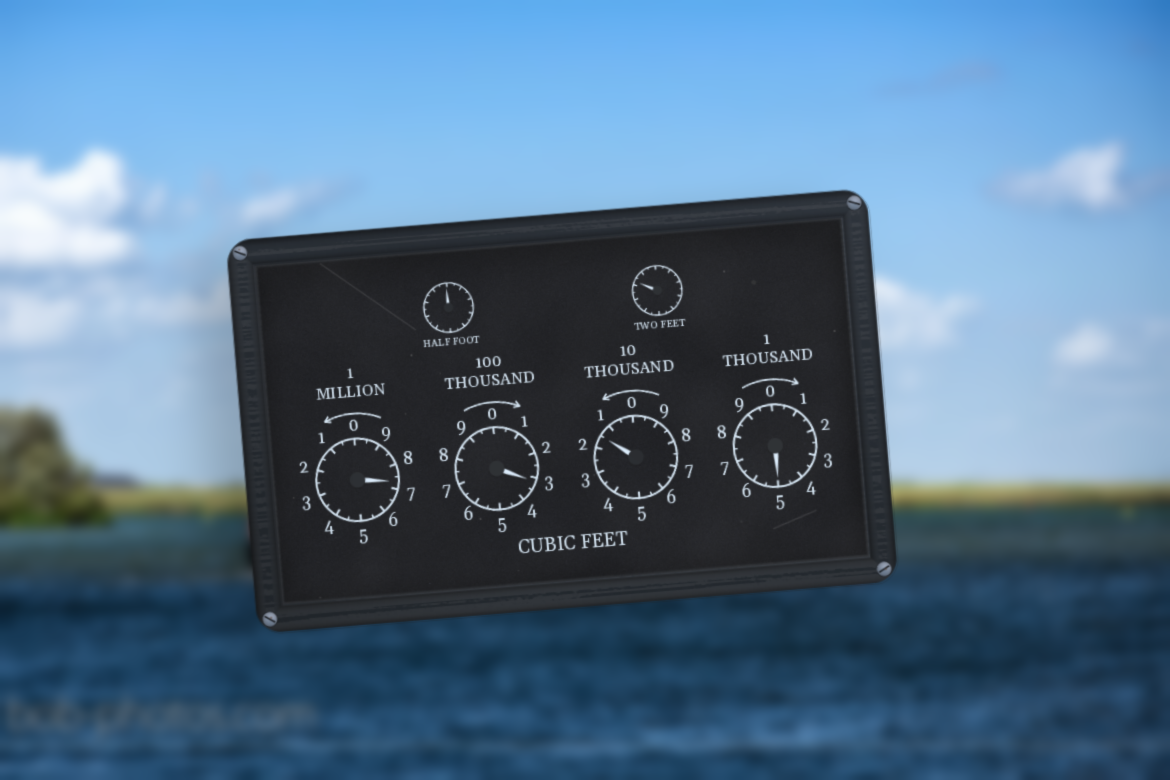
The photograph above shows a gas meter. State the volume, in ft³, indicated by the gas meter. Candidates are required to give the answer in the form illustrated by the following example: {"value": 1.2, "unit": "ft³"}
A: {"value": 731500, "unit": "ft³"}
